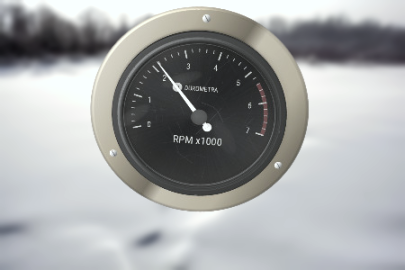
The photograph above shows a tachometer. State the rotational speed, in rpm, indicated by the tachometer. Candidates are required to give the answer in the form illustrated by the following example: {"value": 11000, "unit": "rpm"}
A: {"value": 2200, "unit": "rpm"}
